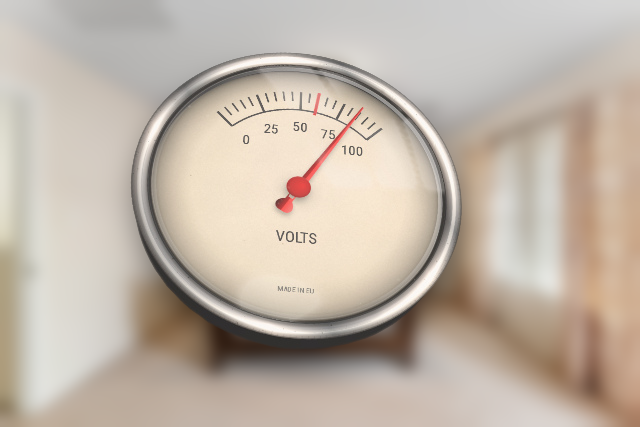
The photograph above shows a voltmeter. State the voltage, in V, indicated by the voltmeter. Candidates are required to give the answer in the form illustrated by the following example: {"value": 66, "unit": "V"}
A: {"value": 85, "unit": "V"}
